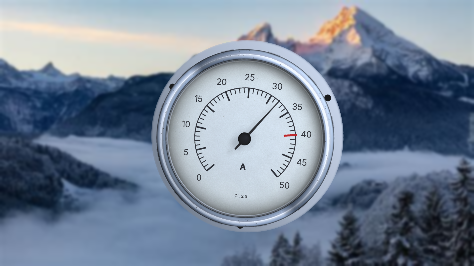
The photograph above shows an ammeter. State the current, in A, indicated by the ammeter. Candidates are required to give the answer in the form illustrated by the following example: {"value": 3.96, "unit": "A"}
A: {"value": 32, "unit": "A"}
